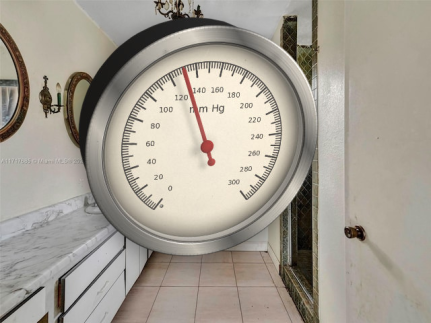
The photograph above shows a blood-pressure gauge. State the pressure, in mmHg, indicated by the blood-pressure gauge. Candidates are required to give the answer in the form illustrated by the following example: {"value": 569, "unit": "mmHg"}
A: {"value": 130, "unit": "mmHg"}
